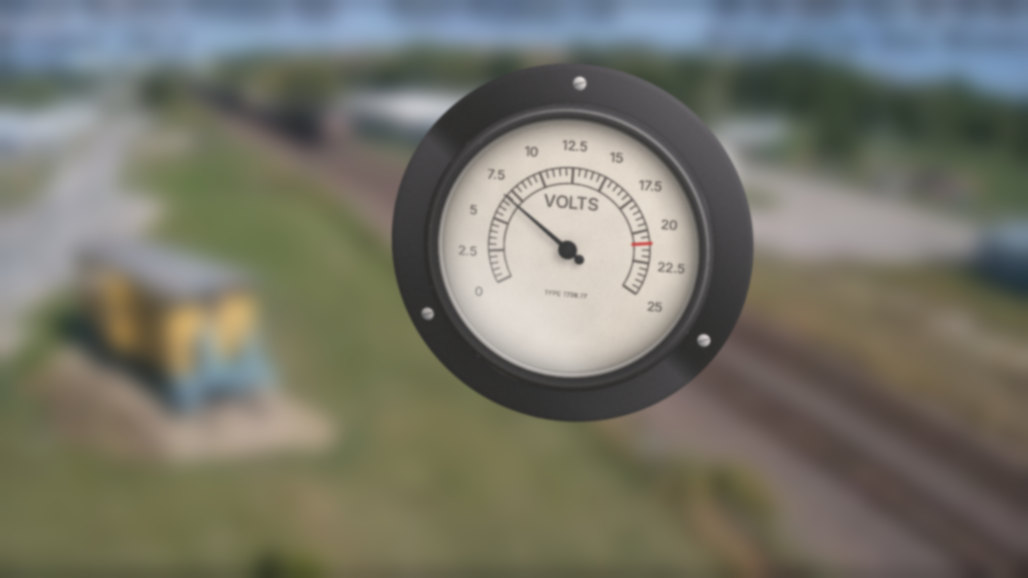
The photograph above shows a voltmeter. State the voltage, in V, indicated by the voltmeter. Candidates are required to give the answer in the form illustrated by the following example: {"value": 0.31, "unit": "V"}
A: {"value": 7, "unit": "V"}
